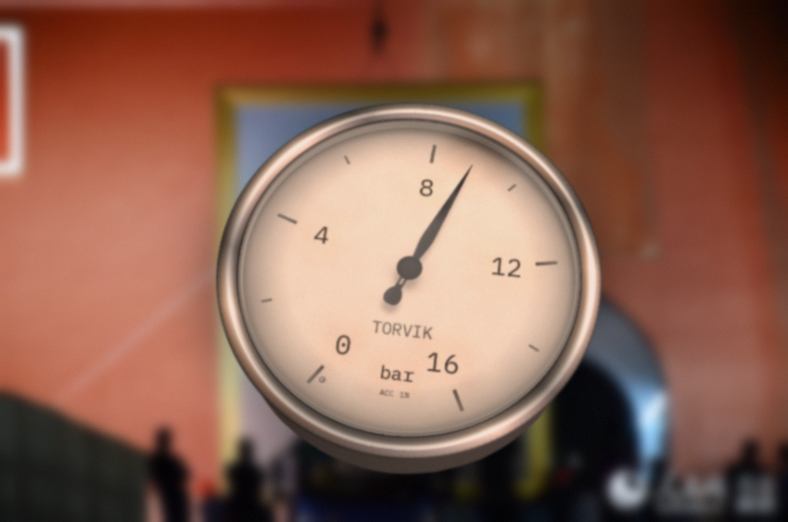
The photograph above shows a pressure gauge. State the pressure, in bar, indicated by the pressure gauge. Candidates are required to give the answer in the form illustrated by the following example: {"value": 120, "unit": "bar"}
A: {"value": 9, "unit": "bar"}
